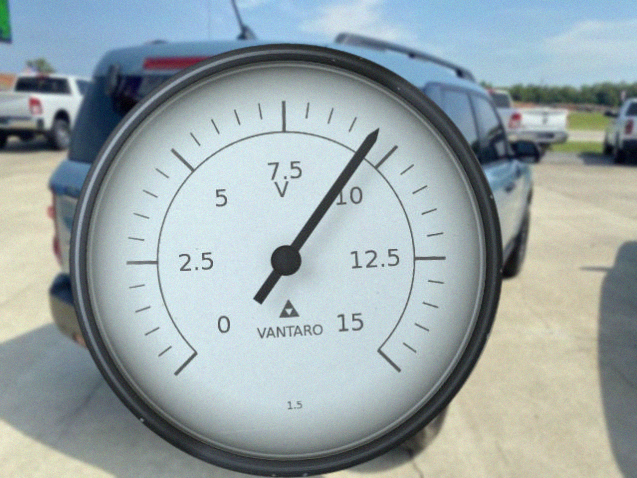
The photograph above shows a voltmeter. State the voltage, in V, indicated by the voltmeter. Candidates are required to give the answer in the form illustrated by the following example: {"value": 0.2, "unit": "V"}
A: {"value": 9.5, "unit": "V"}
